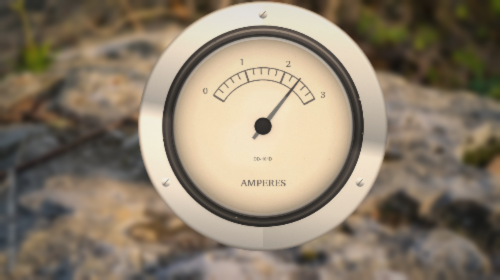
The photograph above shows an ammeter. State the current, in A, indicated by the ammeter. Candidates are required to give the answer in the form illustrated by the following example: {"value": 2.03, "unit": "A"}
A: {"value": 2.4, "unit": "A"}
